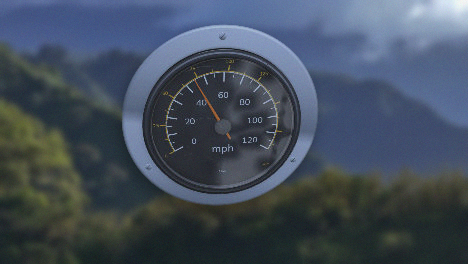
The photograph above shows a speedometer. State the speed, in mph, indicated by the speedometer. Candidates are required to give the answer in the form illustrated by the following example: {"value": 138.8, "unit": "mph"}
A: {"value": 45, "unit": "mph"}
